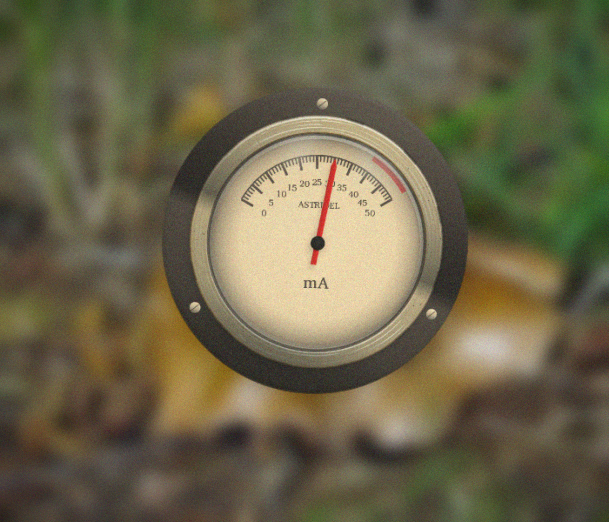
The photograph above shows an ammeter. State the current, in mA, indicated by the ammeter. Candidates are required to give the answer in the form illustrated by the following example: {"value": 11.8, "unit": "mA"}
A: {"value": 30, "unit": "mA"}
